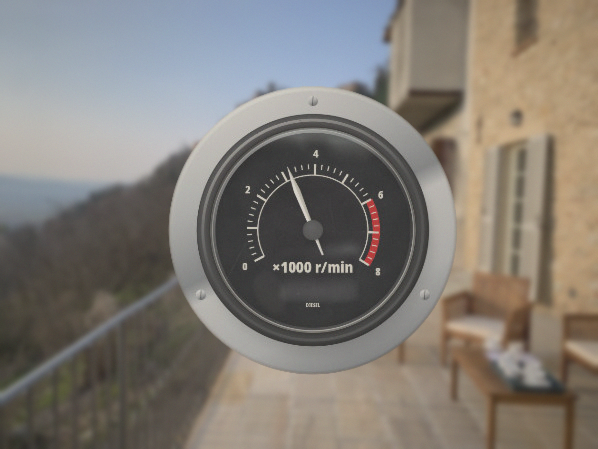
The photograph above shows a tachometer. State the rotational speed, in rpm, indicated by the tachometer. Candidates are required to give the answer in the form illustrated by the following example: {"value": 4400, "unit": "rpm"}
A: {"value": 3200, "unit": "rpm"}
